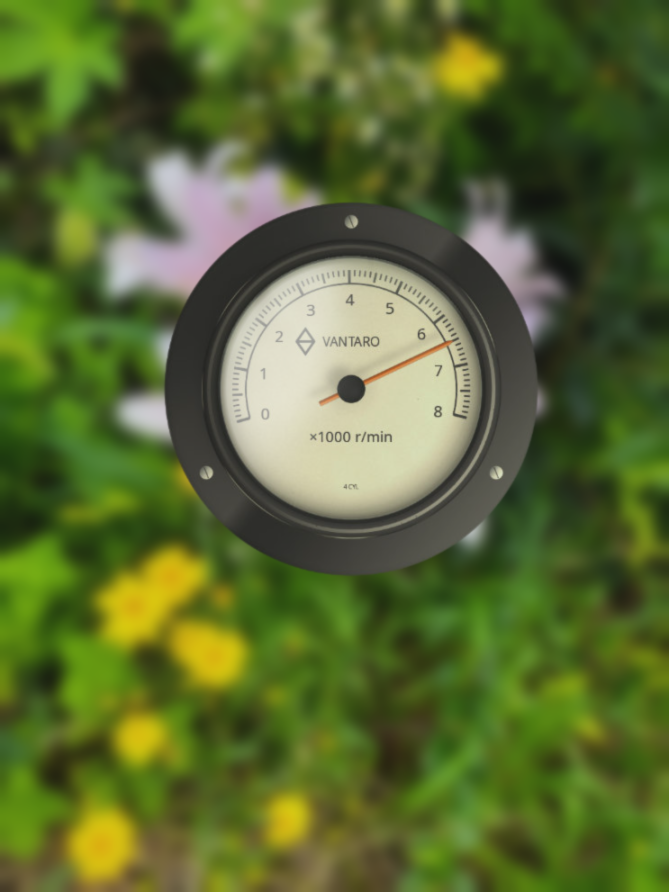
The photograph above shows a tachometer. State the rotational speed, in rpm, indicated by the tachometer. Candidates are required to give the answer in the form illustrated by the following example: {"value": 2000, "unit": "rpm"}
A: {"value": 6500, "unit": "rpm"}
